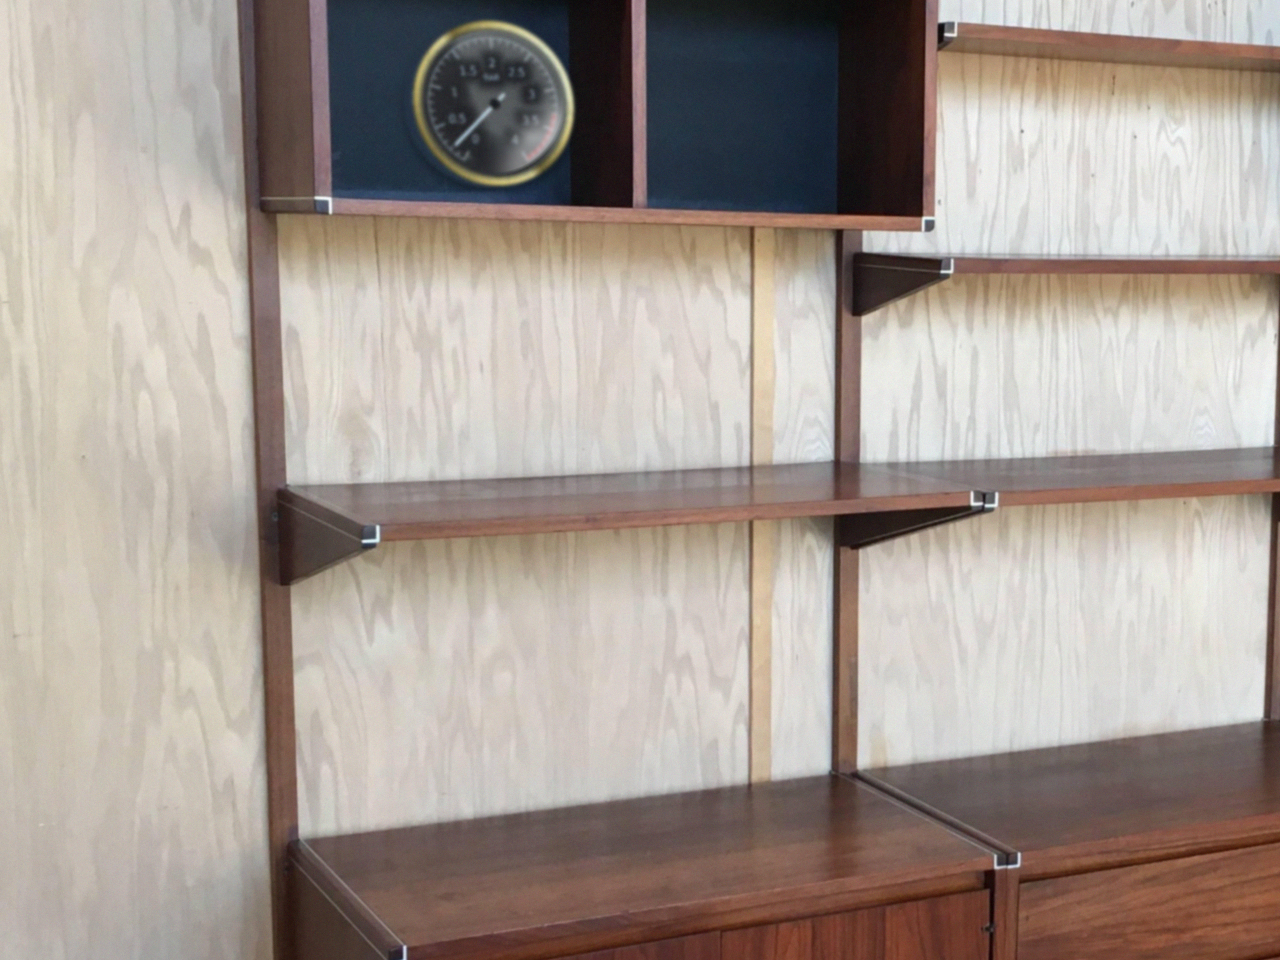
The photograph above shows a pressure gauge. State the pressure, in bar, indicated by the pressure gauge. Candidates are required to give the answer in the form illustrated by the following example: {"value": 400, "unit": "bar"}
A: {"value": 0.2, "unit": "bar"}
